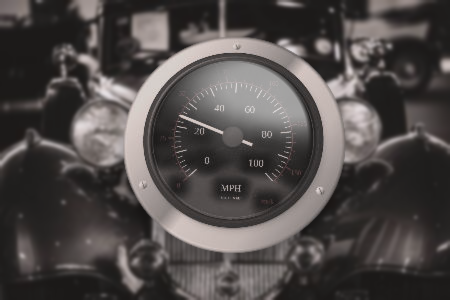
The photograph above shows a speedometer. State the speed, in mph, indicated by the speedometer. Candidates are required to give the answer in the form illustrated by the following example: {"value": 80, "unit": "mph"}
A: {"value": 24, "unit": "mph"}
